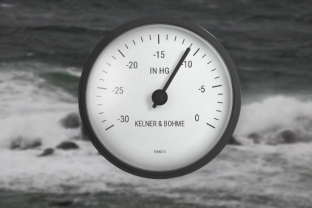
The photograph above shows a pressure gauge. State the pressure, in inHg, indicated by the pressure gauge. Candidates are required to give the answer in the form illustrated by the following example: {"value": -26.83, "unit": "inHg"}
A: {"value": -11, "unit": "inHg"}
